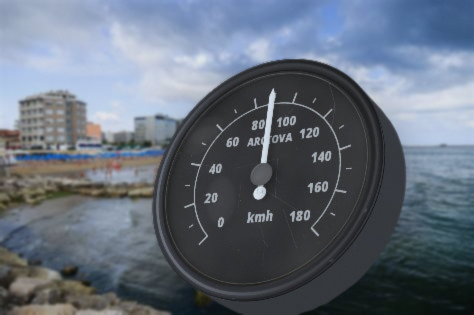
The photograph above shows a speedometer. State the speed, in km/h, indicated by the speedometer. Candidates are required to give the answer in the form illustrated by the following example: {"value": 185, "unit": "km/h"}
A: {"value": 90, "unit": "km/h"}
